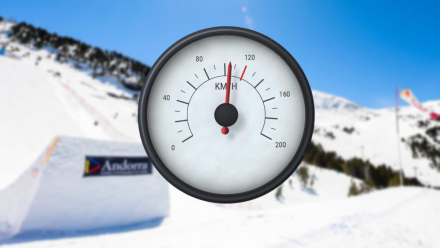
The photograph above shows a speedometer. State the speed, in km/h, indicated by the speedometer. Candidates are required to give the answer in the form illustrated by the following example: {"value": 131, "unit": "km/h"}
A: {"value": 105, "unit": "km/h"}
